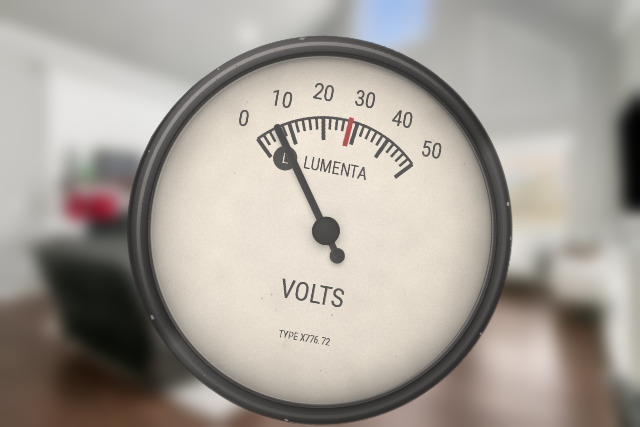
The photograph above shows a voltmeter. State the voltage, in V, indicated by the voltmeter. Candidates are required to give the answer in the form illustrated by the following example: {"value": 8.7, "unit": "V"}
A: {"value": 6, "unit": "V"}
